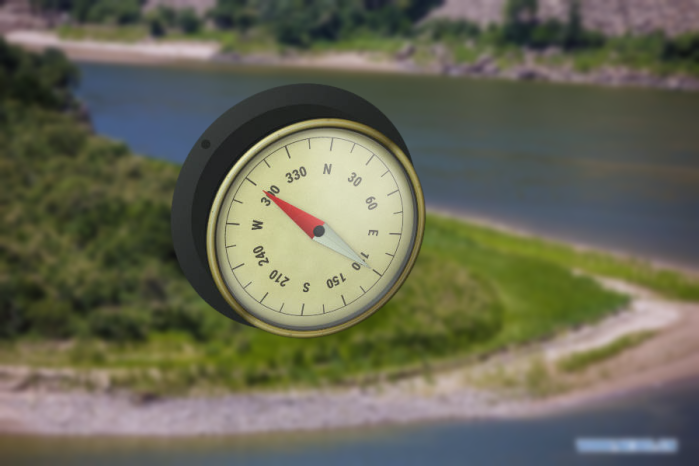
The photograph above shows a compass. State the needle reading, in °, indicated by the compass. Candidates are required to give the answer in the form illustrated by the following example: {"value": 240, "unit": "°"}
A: {"value": 300, "unit": "°"}
